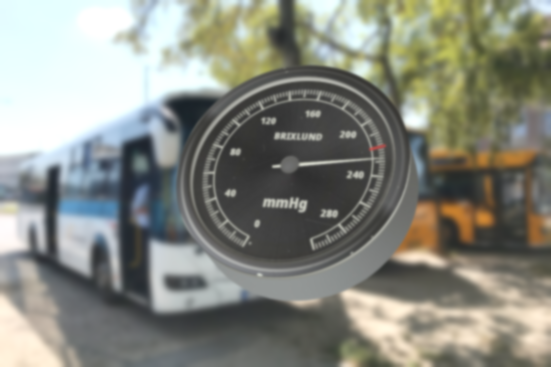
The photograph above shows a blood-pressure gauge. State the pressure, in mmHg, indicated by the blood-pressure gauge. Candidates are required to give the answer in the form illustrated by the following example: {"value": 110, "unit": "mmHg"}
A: {"value": 230, "unit": "mmHg"}
